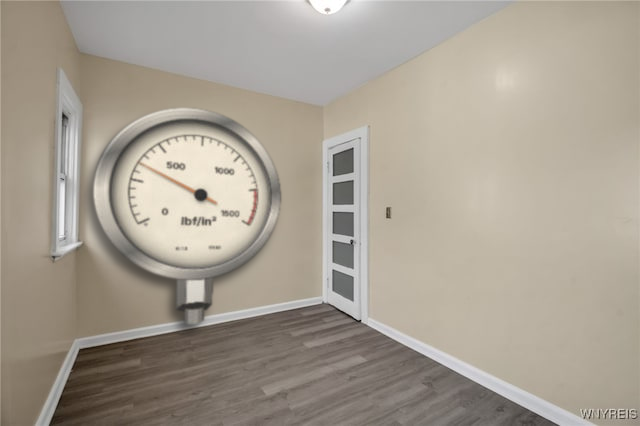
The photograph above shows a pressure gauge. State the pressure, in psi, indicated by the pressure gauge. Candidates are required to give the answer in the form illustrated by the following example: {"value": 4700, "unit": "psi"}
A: {"value": 350, "unit": "psi"}
